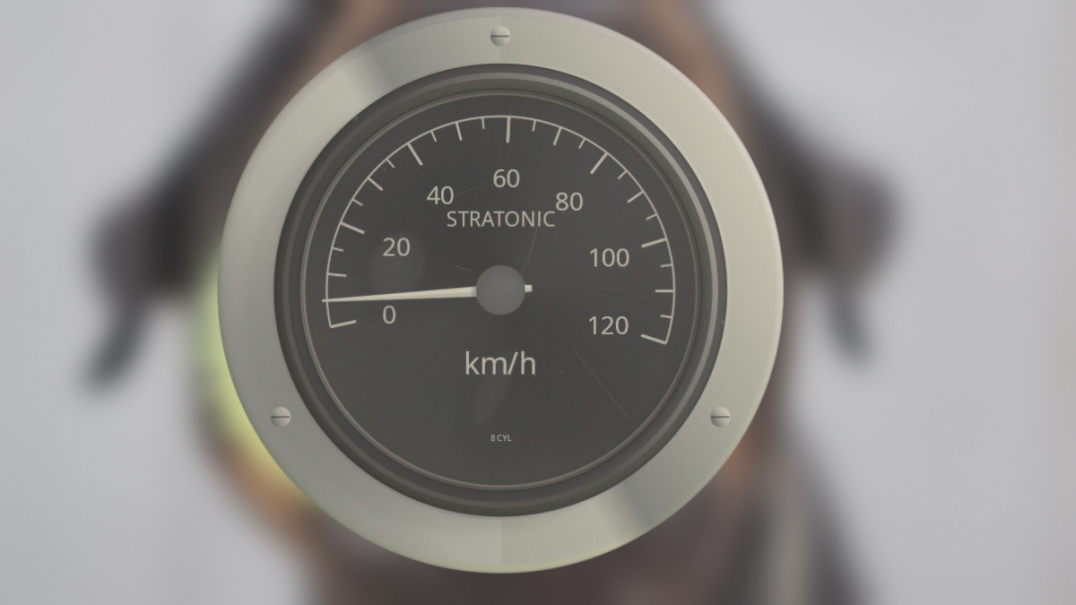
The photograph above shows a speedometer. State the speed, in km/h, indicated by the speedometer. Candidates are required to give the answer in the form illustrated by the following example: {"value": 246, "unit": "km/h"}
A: {"value": 5, "unit": "km/h"}
